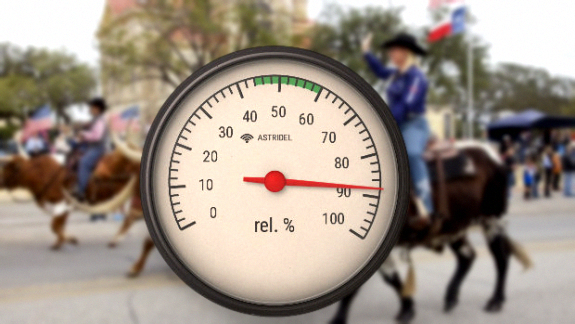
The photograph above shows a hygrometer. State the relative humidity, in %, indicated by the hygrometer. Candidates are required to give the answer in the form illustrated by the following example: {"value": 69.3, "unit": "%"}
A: {"value": 88, "unit": "%"}
